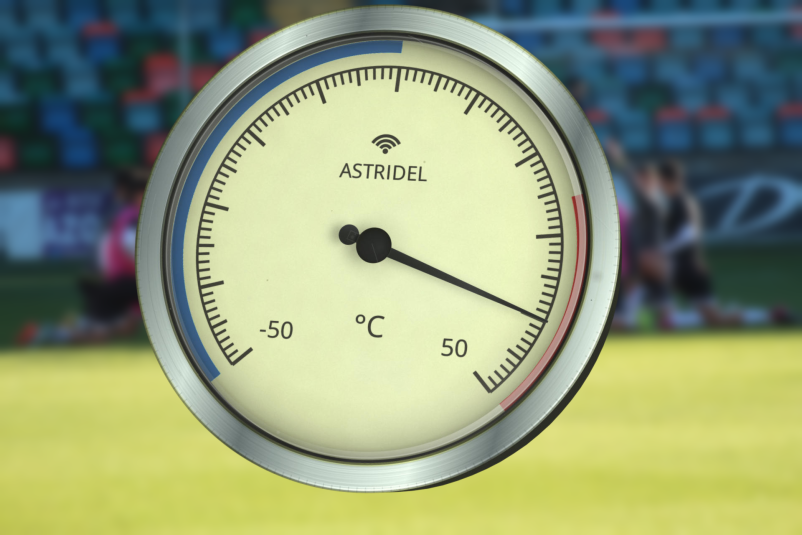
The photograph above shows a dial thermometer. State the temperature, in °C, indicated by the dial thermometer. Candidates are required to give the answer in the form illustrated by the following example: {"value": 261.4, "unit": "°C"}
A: {"value": 40, "unit": "°C"}
